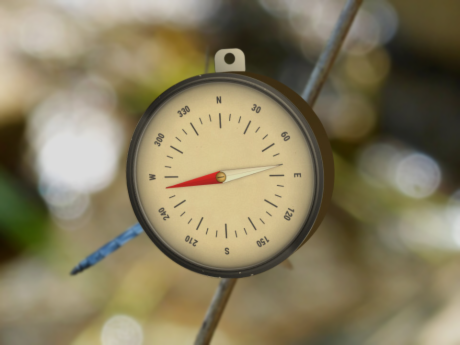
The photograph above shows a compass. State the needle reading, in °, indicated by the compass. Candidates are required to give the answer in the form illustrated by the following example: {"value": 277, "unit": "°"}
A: {"value": 260, "unit": "°"}
